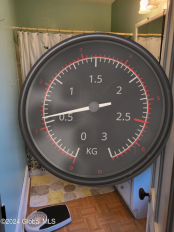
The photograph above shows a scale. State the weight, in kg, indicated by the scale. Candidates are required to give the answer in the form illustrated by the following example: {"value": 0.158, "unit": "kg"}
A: {"value": 0.55, "unit": "kg"}
